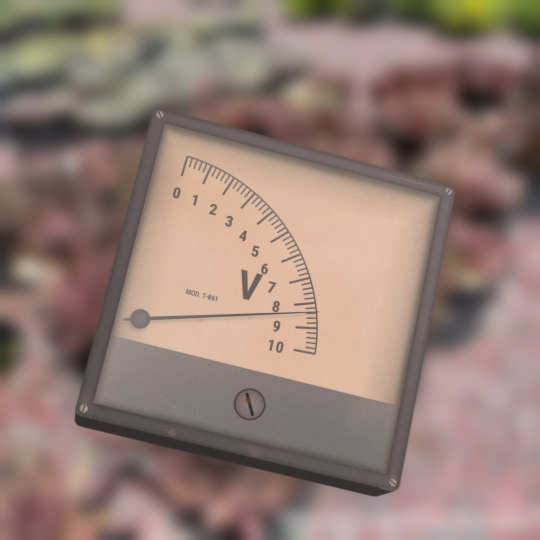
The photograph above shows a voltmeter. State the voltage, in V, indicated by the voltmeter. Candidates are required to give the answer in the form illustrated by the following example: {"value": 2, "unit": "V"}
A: {"value": 8.4, "unit": "V"}
